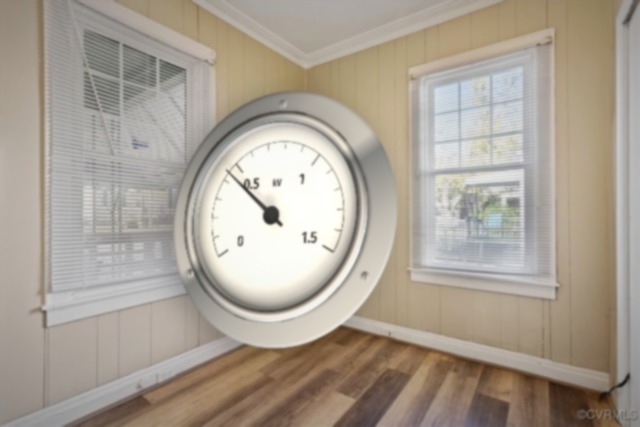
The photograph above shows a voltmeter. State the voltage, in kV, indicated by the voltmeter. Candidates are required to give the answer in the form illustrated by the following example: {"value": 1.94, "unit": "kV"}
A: {"value": 0.45, "unit": "kV"}
